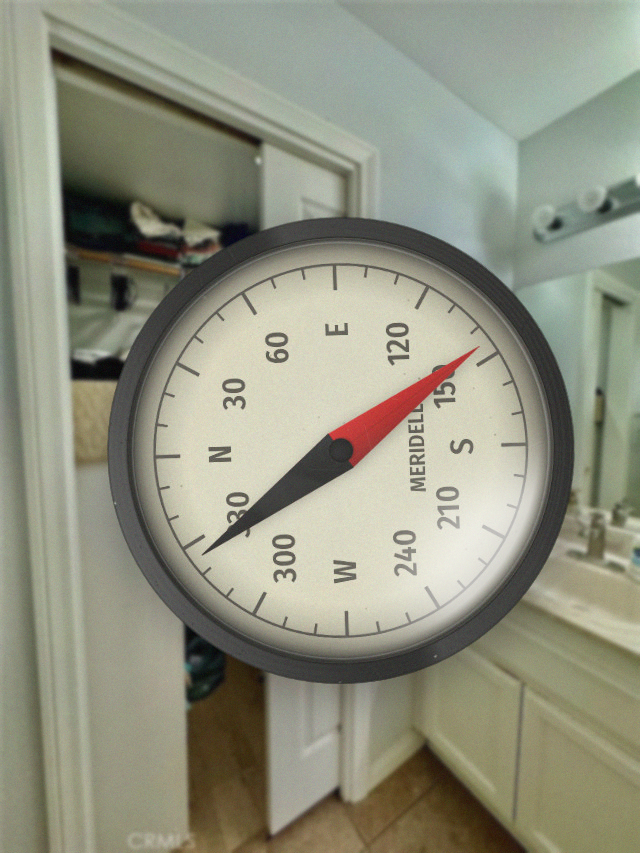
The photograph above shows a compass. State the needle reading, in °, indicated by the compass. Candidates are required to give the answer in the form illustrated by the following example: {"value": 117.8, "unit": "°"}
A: {"value": 145, "unit": "°"}
